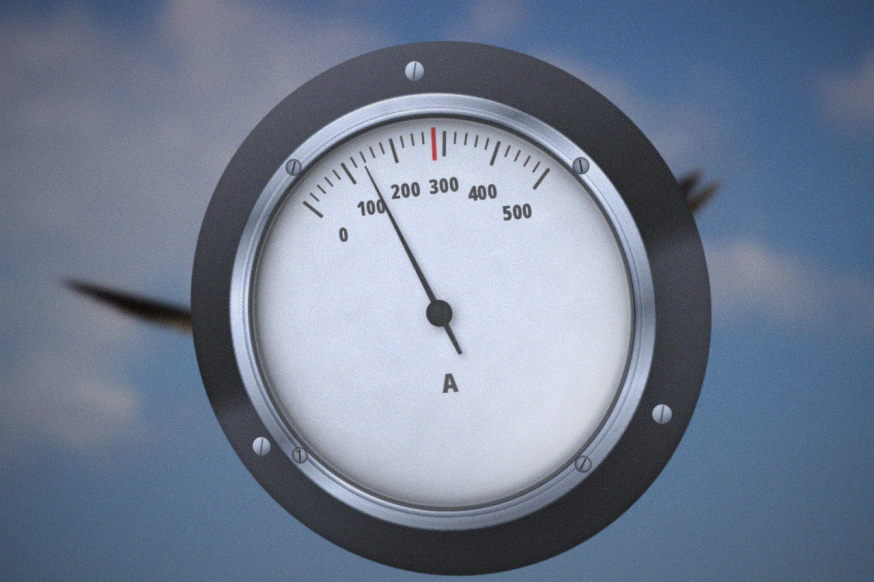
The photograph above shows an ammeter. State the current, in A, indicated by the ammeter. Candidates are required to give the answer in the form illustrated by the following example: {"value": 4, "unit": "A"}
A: {"value": 140, "unit": "A"}
